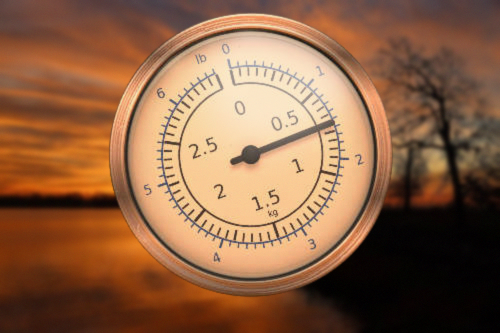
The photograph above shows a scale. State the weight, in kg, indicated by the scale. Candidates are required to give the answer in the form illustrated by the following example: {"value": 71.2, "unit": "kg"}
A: {"value": 0.7, "unit": "kg"}
